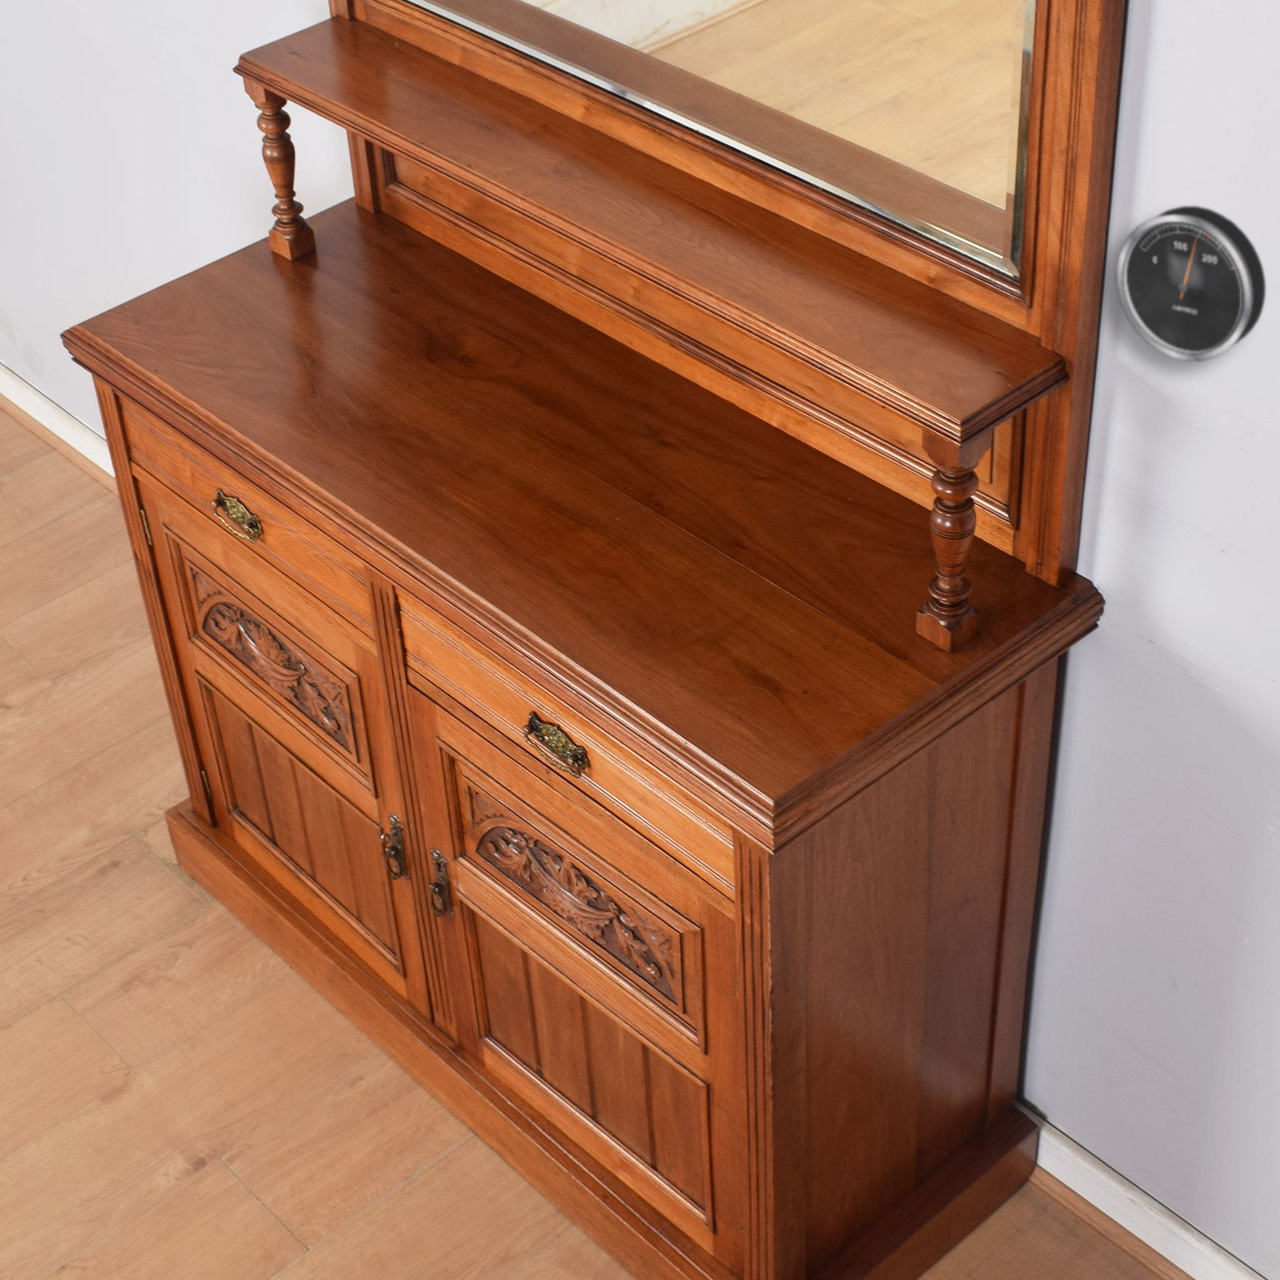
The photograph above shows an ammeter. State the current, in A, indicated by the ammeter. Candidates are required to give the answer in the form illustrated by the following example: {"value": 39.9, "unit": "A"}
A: {"value": 150, "unit": "A"}
